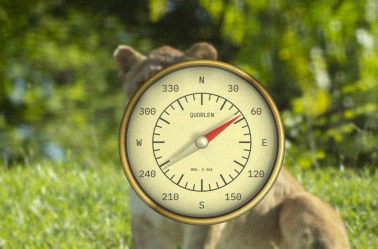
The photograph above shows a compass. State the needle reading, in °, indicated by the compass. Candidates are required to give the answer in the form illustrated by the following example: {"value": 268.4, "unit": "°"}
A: {"value": 55, "unit": "°"}
